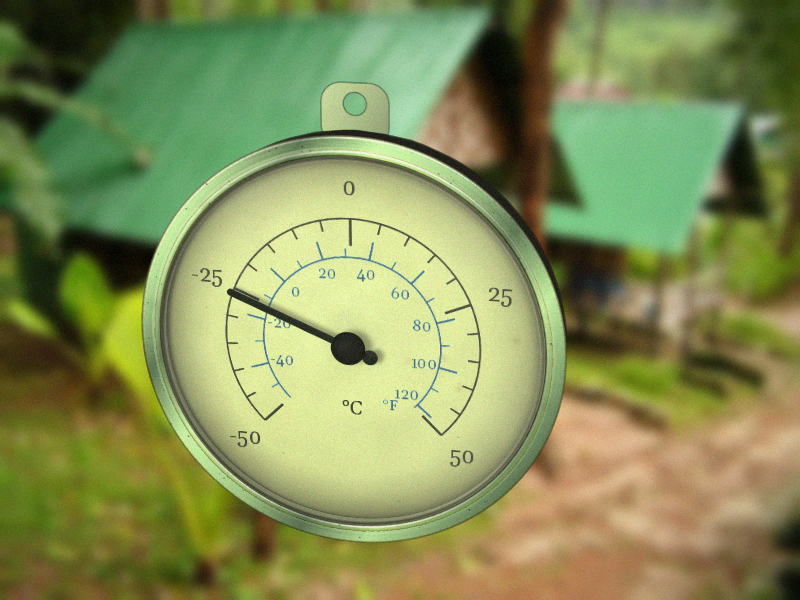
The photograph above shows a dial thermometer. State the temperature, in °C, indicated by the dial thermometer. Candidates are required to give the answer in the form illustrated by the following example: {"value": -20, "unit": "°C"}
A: {"value": -25, "unit": "°C"}
